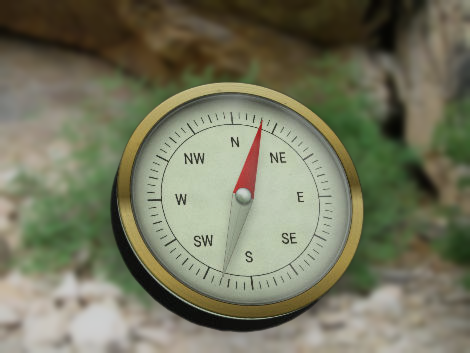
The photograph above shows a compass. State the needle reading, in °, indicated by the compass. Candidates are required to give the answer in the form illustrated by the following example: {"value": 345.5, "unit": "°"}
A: {"value": 20, "unit": "°"}
